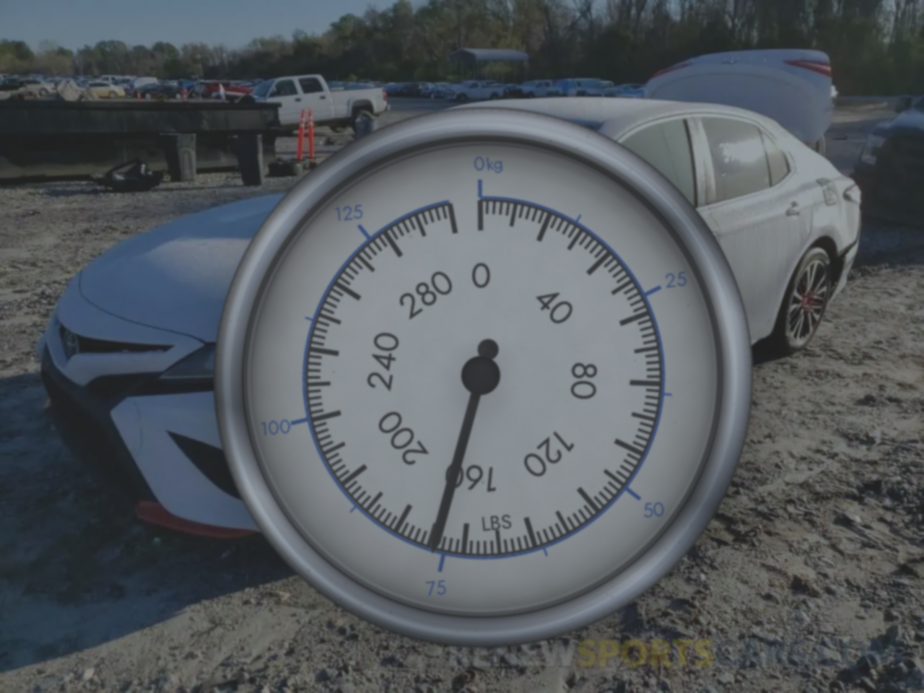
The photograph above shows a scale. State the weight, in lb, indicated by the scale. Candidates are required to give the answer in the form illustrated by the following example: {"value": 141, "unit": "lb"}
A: {"value": 168, "unit": "lb"}
